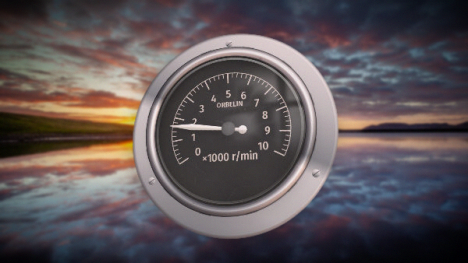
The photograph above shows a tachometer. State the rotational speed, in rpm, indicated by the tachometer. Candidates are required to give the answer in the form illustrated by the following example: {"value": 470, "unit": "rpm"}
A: {"value": 1600, "unit": "rpm"}
